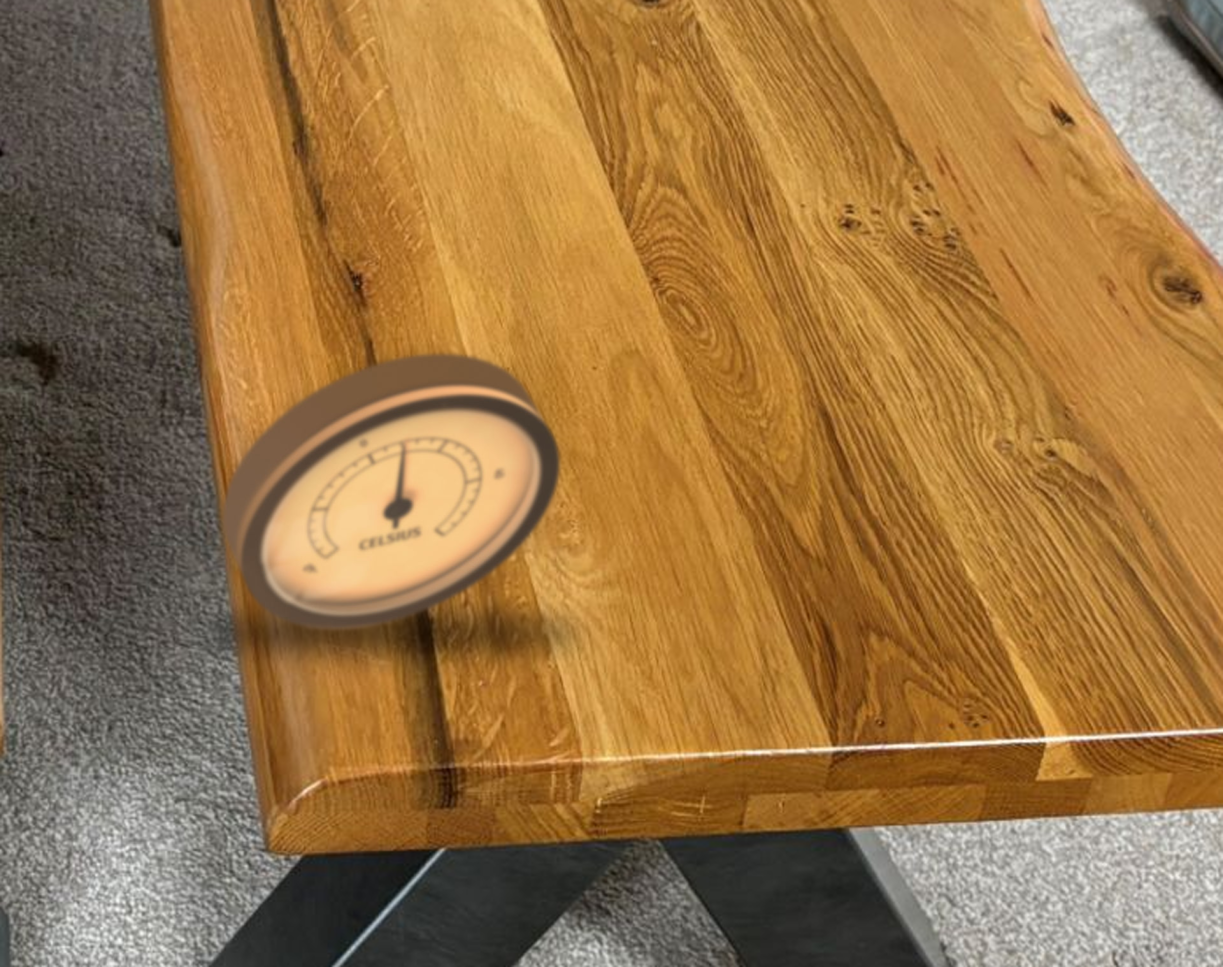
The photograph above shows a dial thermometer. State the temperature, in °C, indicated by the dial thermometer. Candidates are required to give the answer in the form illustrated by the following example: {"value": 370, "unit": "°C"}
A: {"value": 8, "unit": "°C"}
